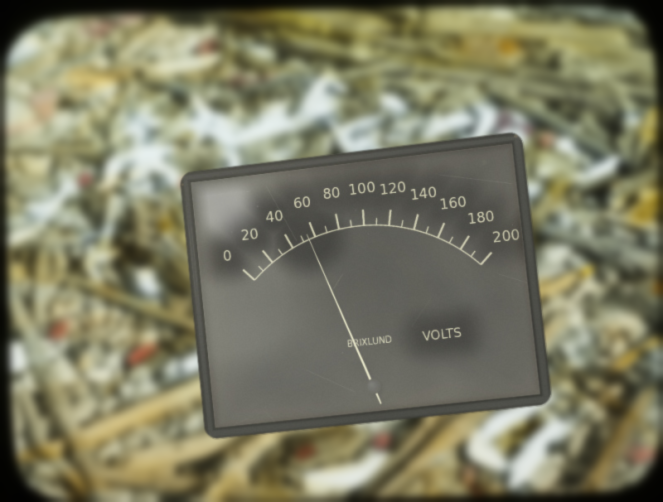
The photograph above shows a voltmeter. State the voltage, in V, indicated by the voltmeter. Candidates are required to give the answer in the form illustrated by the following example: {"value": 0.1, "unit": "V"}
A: {"value": 55, "unit": "V"}
